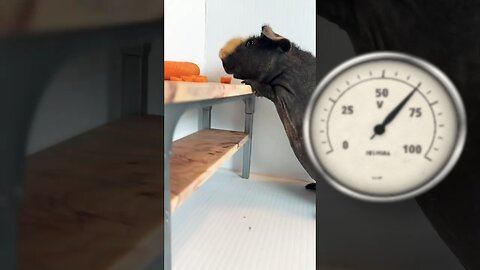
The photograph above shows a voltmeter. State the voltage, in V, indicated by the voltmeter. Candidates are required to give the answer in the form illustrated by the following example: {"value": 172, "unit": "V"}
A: {"value": 65, "unit": "V"}
